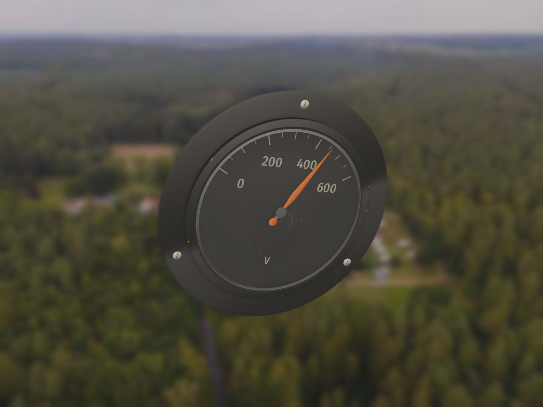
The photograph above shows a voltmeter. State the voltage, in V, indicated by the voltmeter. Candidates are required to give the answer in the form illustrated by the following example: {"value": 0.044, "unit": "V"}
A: {"value": 450, "unit": "V"}
